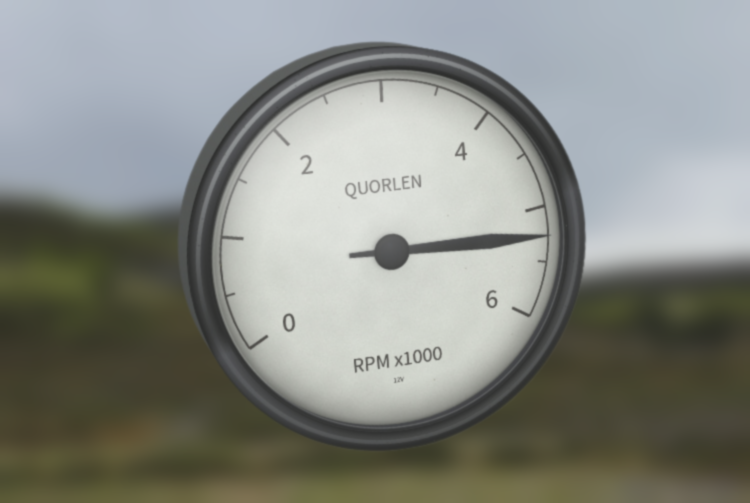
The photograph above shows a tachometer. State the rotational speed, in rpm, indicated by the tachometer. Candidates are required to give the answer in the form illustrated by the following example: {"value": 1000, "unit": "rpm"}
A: {"value": 5250, "unit": "rpm"}
